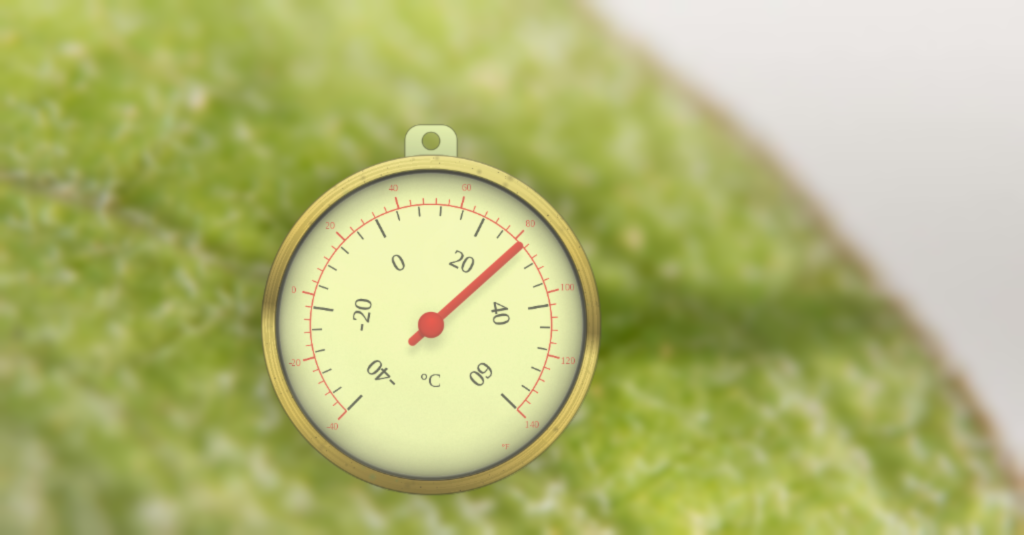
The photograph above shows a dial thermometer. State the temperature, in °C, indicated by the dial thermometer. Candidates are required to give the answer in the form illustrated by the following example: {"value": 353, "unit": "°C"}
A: {"value": 28, "unit": "°C"}
